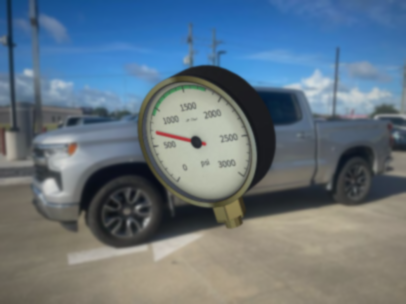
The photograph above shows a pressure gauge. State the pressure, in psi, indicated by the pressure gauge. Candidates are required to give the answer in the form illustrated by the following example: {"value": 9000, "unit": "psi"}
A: {"value": 700, "unit": "psi"}
